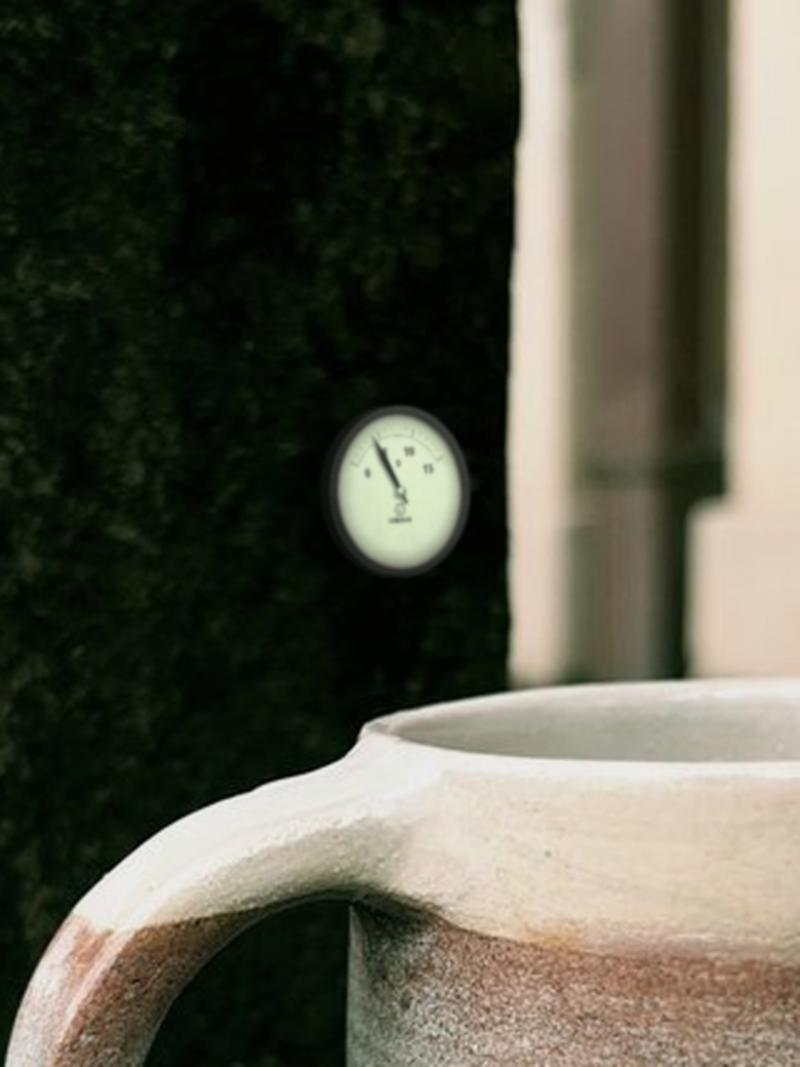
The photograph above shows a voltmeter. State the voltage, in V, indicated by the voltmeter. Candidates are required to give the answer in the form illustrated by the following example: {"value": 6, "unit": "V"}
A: {"value": 4, "unit": "V"}
